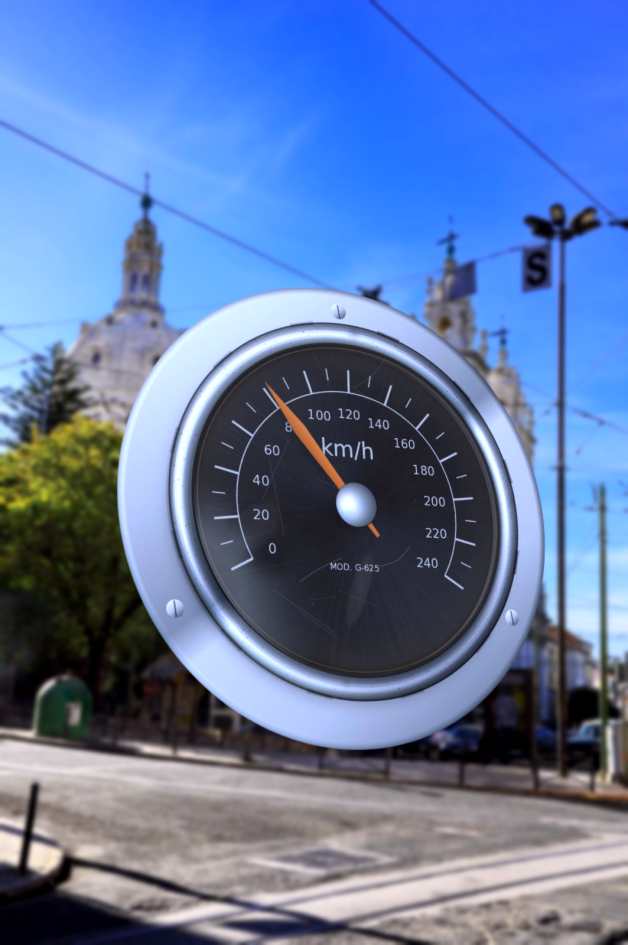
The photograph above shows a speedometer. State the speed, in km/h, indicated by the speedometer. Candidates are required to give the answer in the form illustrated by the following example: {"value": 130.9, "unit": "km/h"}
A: {"value": 80, "unit": "km/h"}
